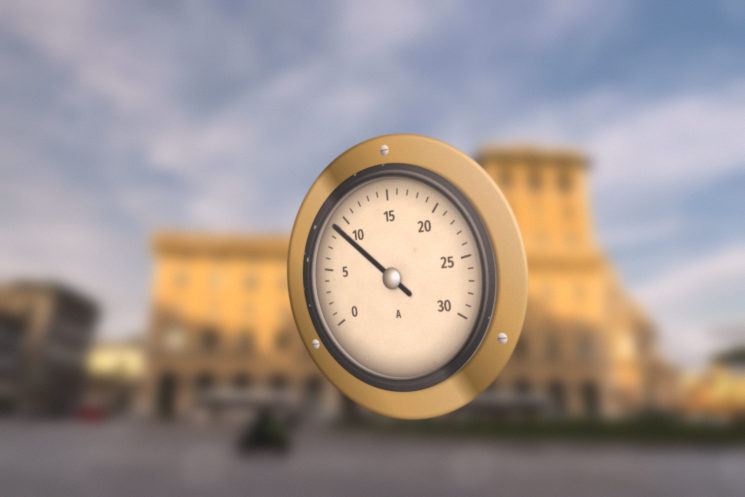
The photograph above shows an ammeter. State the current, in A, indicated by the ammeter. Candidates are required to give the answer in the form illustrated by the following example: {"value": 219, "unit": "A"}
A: {"value": 9, "unit": "A"}
